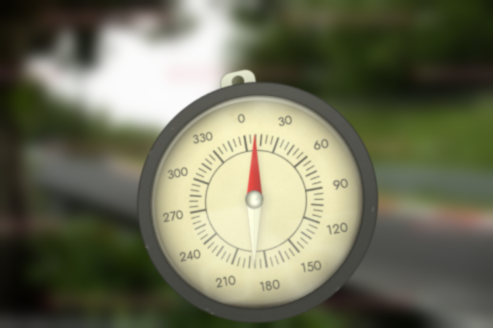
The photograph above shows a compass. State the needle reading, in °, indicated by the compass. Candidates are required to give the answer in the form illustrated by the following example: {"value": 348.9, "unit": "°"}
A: {"value": 10, "unit": "°"}
